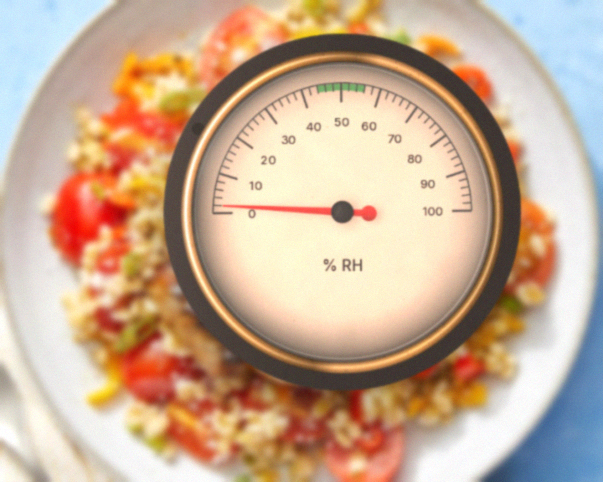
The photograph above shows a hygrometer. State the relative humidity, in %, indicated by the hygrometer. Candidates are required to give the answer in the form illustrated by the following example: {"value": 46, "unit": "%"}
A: {"value": 2, "unit": "%"}
